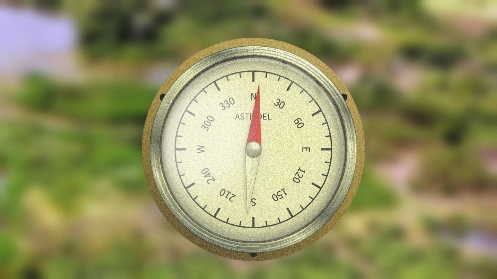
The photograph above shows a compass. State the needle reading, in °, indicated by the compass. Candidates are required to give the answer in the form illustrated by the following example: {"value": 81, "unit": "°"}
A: {"value": 5, "unit": "°"}
